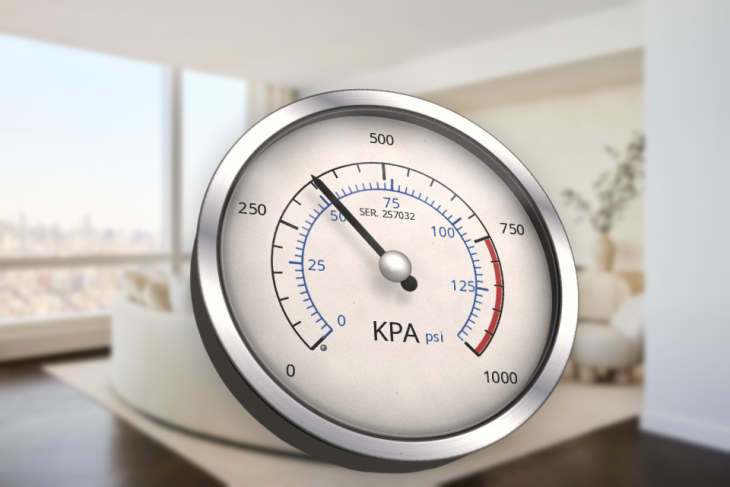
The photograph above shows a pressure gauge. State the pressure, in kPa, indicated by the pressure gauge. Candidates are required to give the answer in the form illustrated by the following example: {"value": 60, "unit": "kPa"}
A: {"value": 350, "unit": "kPa"}
